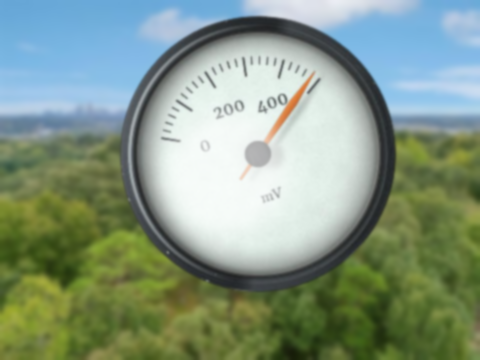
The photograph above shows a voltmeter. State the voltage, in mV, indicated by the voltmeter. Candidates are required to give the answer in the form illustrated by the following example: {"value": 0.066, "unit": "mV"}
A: {"value": 480, "unit": "mV"}
